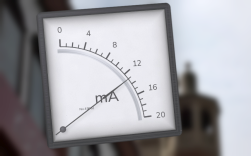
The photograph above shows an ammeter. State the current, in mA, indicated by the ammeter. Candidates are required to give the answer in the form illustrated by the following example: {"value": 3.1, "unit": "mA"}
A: {"value": 13, "unit": "mA"}
